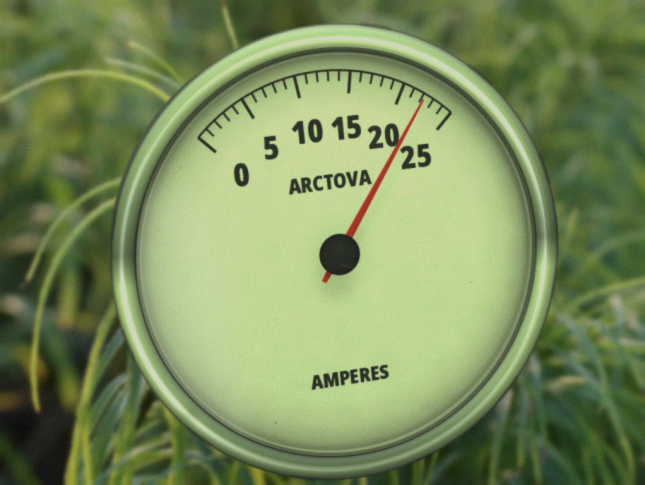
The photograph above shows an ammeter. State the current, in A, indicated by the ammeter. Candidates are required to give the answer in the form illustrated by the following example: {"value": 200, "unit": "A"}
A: {"value": 22, "unit": "A"}
